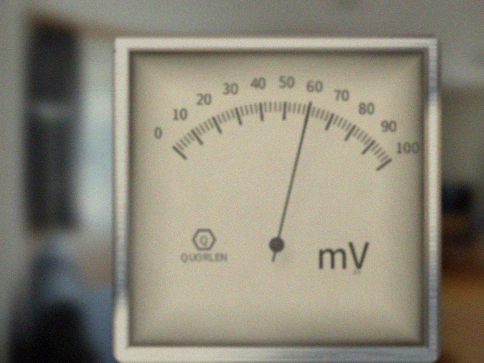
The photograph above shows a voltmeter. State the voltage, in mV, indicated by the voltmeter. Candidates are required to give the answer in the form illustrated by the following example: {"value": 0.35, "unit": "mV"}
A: {"value": 60, "unit": "mV"}
